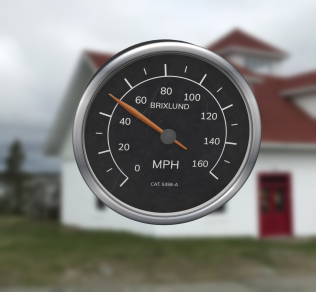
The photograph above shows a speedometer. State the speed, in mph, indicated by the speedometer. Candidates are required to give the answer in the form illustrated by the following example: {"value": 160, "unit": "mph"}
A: {"value": 50, "unit": "mph"}
